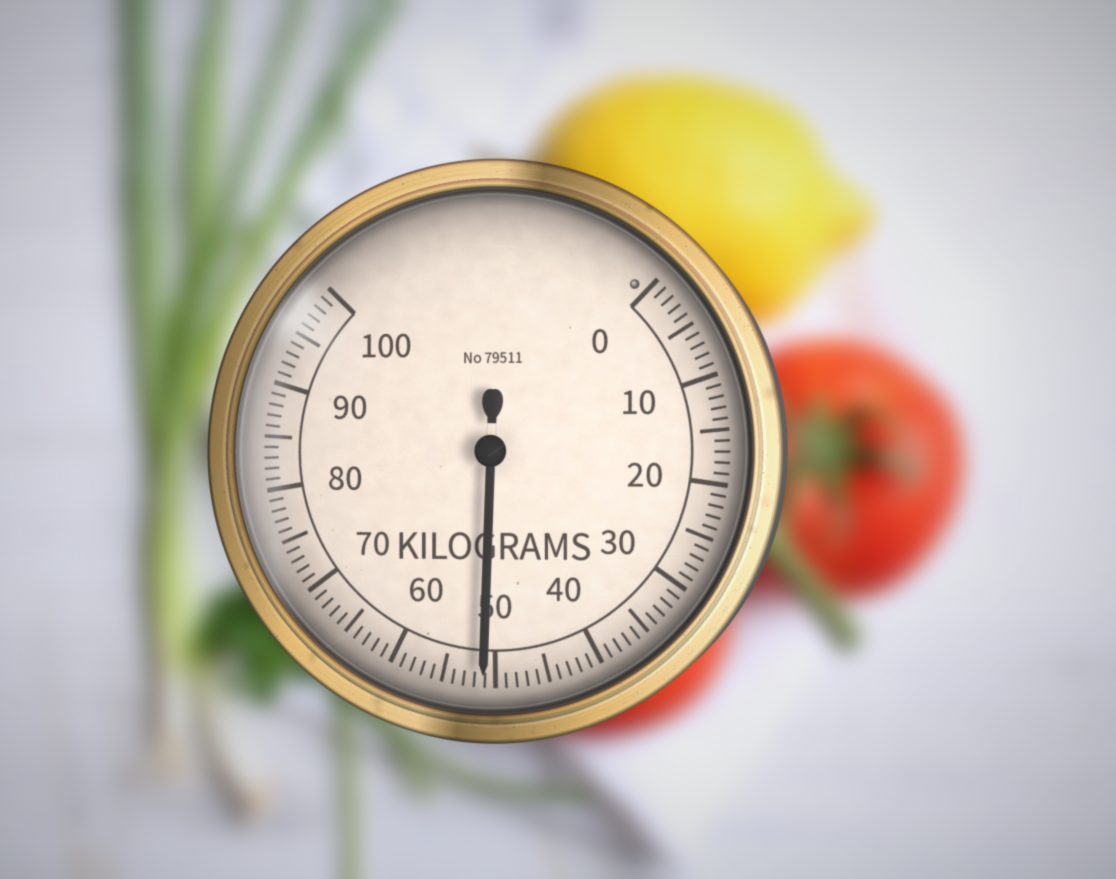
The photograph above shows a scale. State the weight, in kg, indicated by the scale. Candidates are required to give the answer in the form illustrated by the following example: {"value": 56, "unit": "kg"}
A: {"value": 51, "unit": "kg"}
